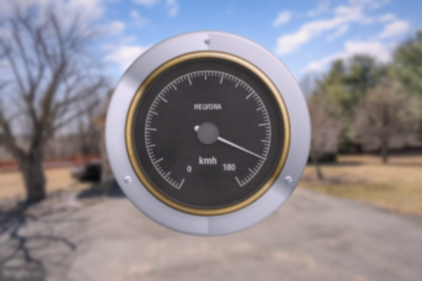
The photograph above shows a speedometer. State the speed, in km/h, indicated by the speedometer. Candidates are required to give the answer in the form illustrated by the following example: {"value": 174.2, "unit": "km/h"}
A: {"value": 160, "unit": "km/h"}
